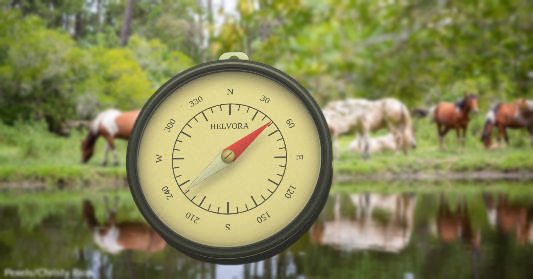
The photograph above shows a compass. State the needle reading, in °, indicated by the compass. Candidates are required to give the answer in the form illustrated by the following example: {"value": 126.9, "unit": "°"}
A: {"value": 50, "unit": "°"}
